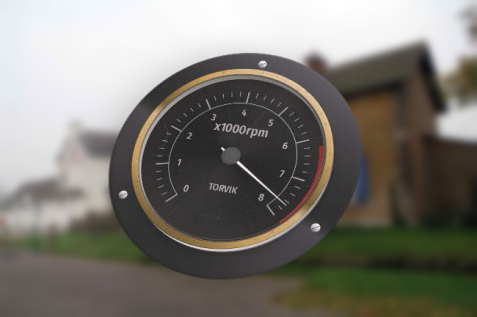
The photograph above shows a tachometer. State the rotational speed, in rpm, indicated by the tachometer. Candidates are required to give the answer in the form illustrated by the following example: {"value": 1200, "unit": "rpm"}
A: {"value": 7700, "unit": "rpm"}
